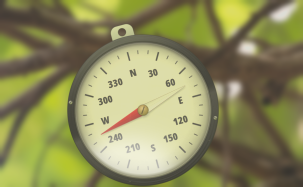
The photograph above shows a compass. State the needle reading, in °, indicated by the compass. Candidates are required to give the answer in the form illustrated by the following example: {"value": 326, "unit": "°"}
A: {"value": 255, "unit": "°"}
